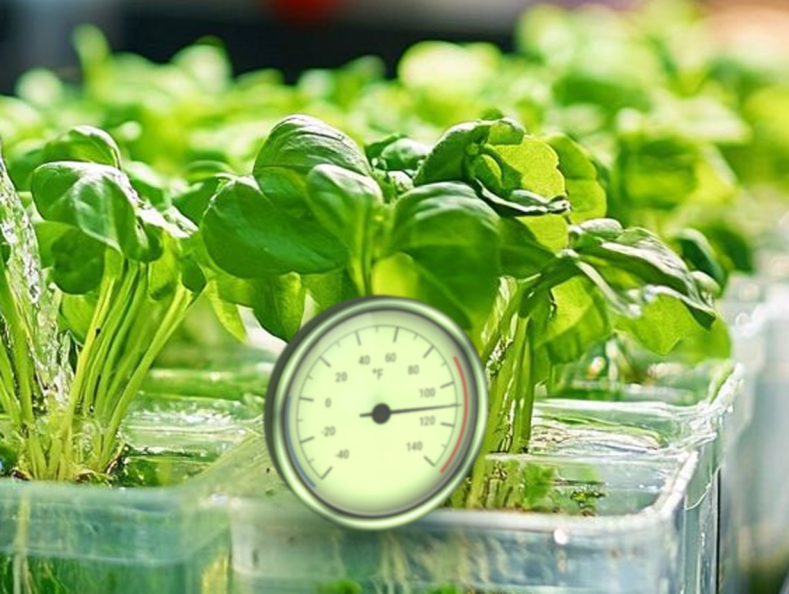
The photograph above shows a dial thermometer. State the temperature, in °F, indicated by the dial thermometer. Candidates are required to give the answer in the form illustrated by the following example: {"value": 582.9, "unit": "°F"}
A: {"value": 110, "unit": "°F"}
